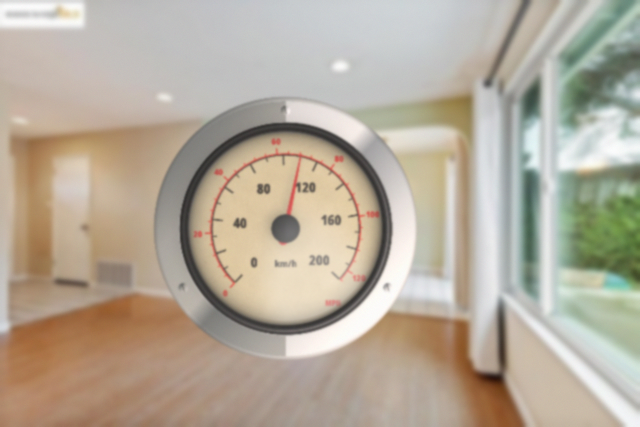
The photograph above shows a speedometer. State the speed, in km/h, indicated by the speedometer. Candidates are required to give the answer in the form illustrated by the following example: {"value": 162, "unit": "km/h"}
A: {"value": 110, "unit": "km/h"}
